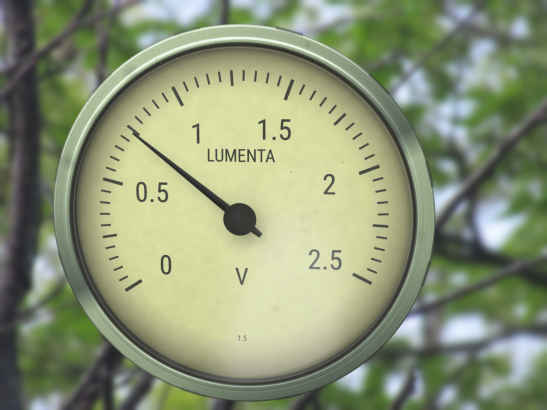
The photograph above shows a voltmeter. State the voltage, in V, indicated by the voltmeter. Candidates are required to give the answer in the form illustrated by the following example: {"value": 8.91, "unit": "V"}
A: {"value": 0.75, "unit": "V"}
